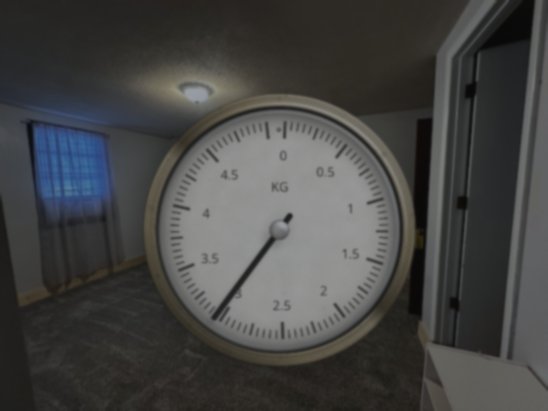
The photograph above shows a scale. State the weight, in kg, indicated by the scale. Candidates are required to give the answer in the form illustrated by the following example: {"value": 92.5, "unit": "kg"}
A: {"value": 3.05, "unit": "kg"}
